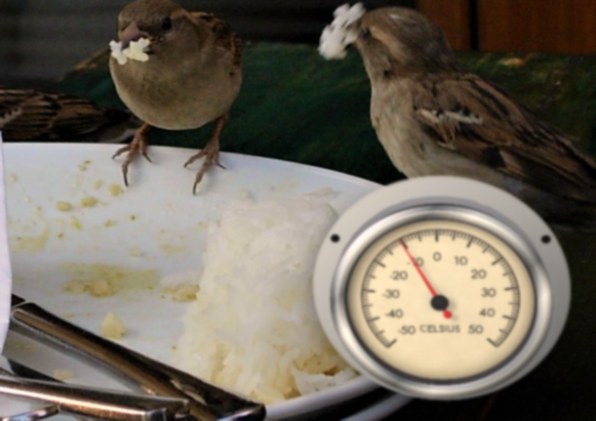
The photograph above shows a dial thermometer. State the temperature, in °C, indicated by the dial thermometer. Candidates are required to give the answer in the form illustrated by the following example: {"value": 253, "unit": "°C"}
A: {"value": -10, "unit": "°C"}
